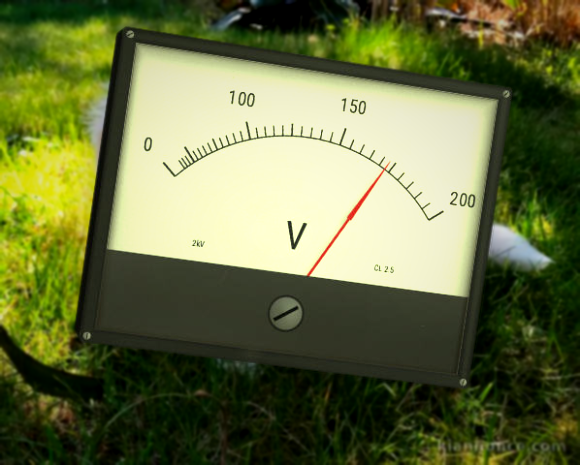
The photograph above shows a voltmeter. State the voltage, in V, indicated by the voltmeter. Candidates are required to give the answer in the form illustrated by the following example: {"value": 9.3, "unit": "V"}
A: {"value": 172.5, "unit": "V"}
